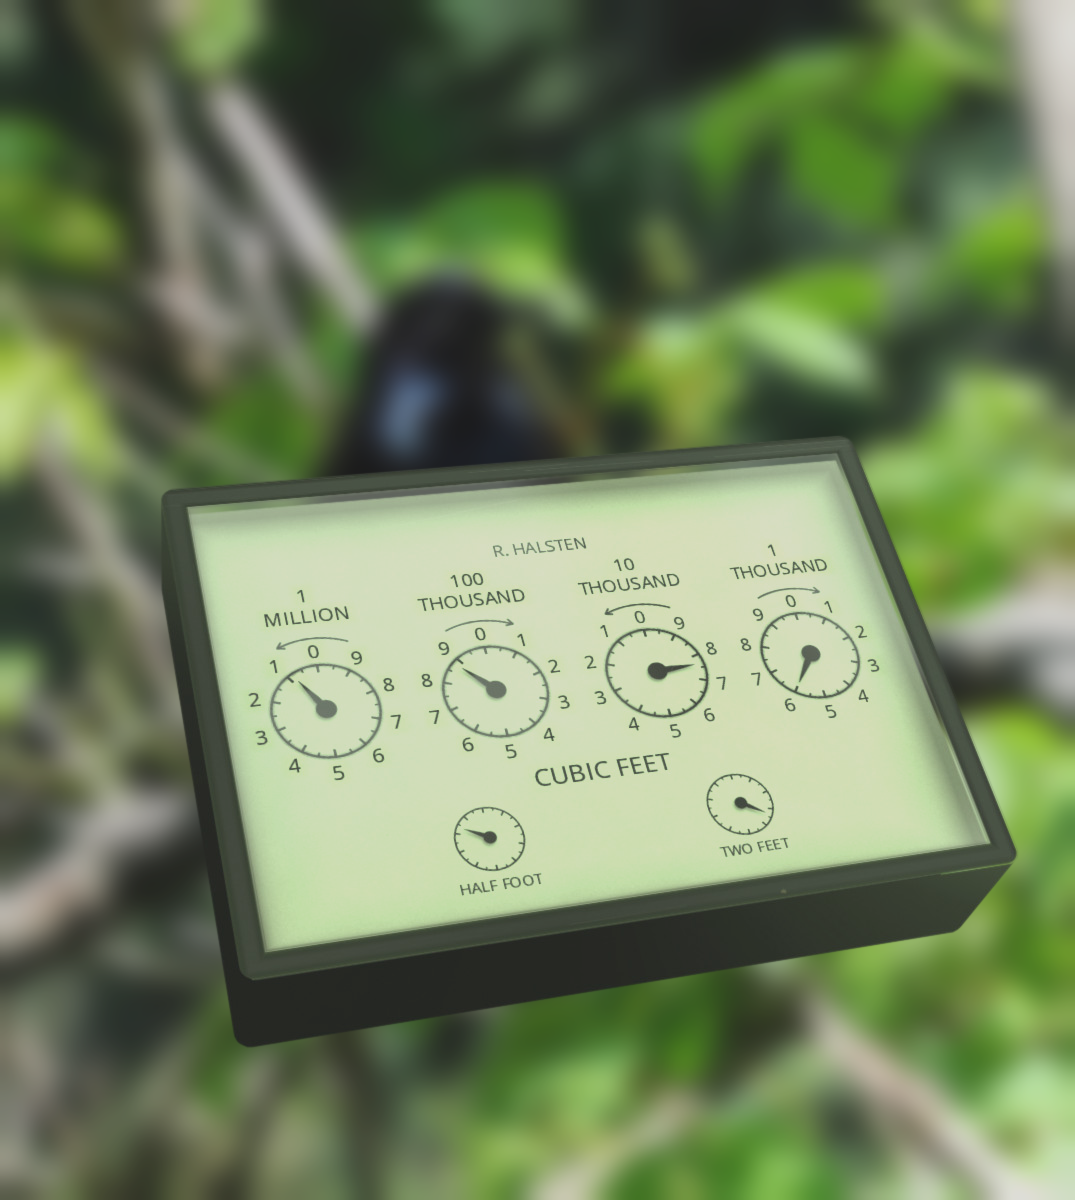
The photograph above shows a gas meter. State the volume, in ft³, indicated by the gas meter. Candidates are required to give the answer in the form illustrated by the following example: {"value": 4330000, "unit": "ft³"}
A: {"value": 87600, "unit": "ft³"}
